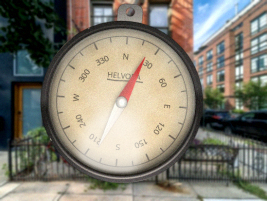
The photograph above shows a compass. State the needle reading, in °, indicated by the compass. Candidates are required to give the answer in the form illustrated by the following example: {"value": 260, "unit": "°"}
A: {"value": 22.5, "unit": "°"}
